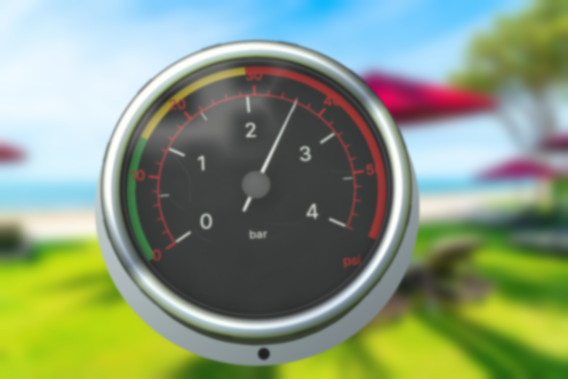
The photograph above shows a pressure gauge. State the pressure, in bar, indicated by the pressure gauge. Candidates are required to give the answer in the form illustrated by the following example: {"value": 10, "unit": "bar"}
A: {"value": 2.5, "unit": "bar"}
